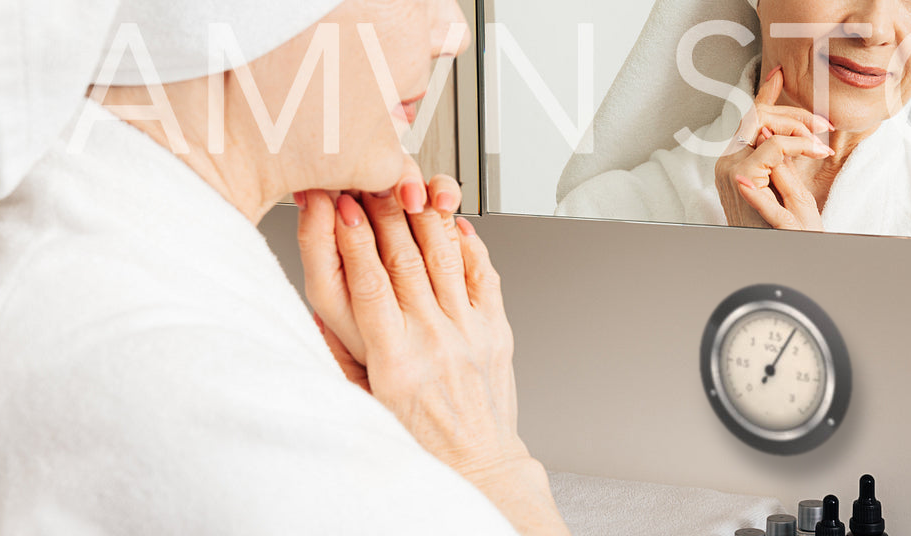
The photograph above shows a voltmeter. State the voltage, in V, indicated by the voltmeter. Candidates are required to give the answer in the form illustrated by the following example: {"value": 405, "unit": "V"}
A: {"value": 1.8, "unit": "V"}
